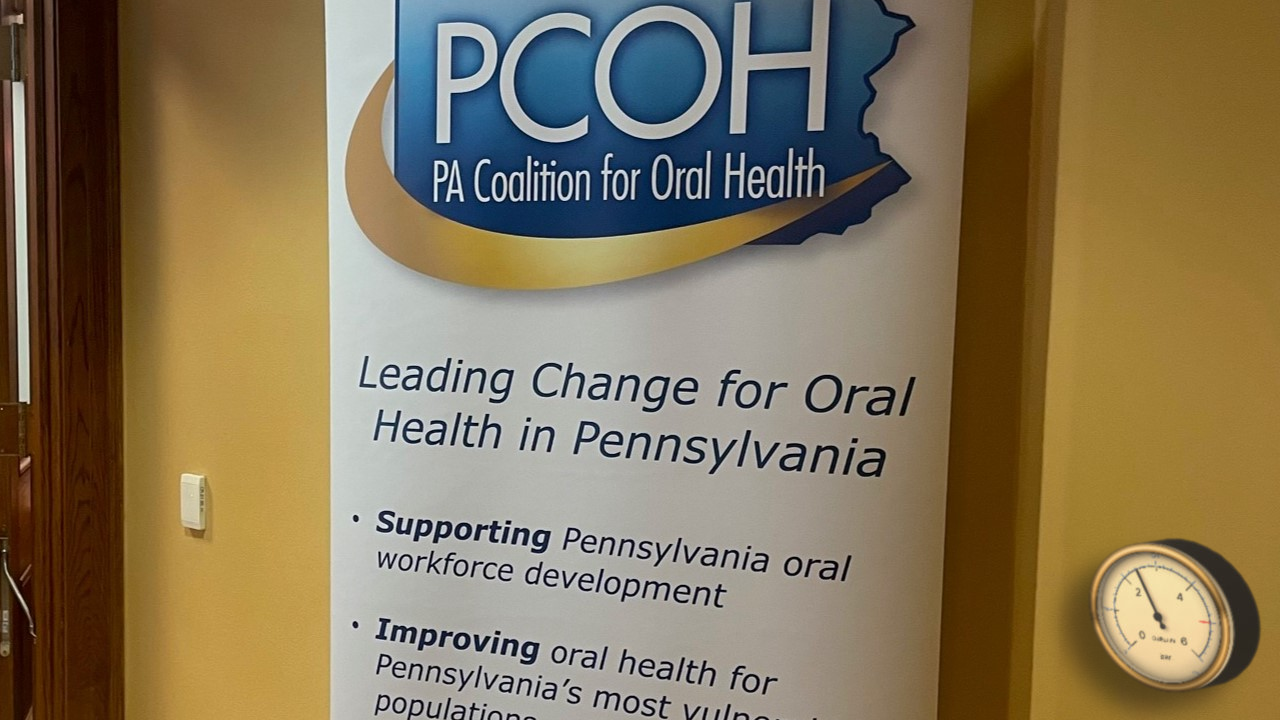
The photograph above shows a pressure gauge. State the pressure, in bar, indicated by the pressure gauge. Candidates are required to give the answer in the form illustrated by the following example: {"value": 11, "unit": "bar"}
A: {"value": 2.5, "unit": "bar"}
